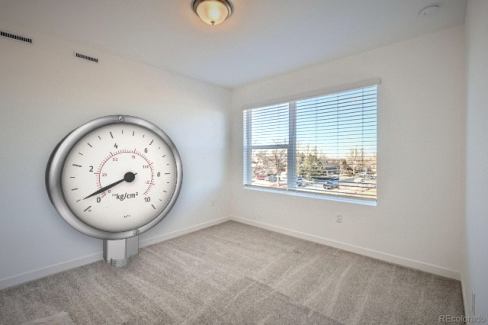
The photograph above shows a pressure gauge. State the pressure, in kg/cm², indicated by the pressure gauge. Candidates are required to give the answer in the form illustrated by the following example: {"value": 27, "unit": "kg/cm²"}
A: {"value": 0.5, "unit": "kg/cm²"}
